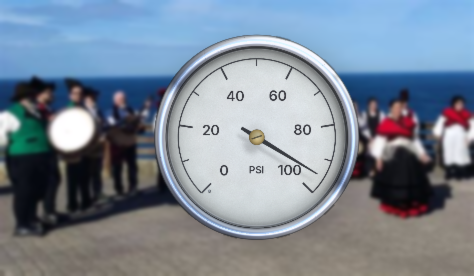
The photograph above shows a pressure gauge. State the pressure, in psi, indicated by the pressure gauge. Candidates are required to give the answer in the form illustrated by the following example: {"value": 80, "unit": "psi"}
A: {"value": 95, "unit": "psi"}
